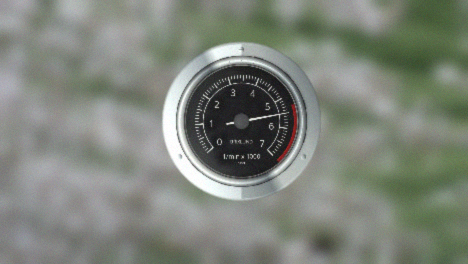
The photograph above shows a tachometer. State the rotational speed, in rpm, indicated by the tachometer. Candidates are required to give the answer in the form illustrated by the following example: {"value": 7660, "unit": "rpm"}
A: {"value": 5500, "unit": "rpm"}
